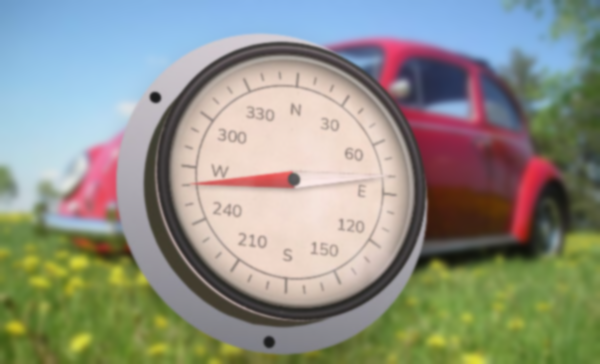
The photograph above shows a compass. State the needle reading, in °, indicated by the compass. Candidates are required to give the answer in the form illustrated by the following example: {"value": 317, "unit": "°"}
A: {"value": 260, "unit": "°"}
